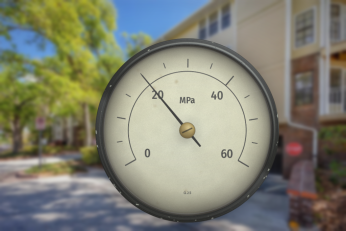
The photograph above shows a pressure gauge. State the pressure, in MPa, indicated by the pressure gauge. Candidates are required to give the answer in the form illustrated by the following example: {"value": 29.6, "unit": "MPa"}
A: {"value": 20, "unit": "MPa"}
